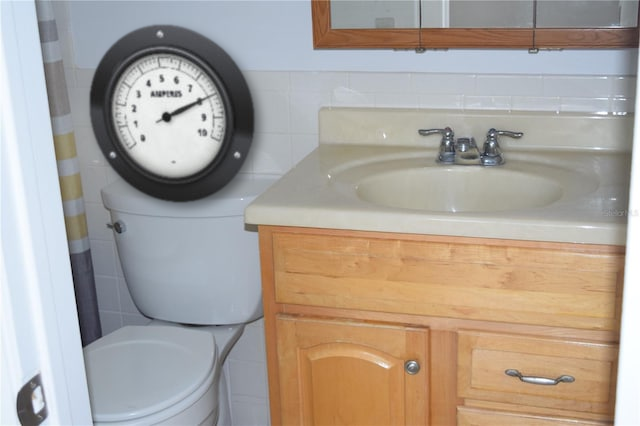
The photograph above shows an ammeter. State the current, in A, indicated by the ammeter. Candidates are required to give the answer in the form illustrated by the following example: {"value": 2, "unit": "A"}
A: {"value": 8, "unit": "A"}
